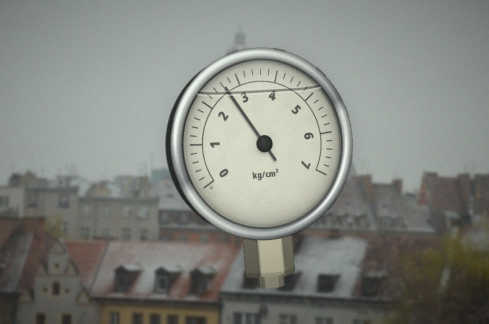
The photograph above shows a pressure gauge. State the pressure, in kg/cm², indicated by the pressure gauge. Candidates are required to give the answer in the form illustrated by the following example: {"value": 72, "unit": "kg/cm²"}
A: {"value": 2.6, "unit": "kg/cm²"}
